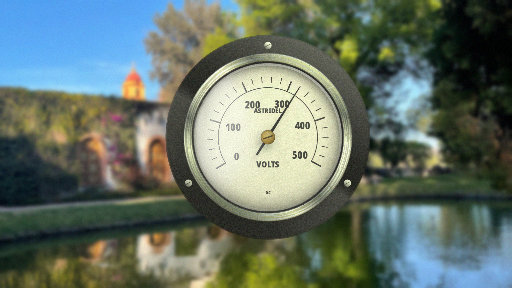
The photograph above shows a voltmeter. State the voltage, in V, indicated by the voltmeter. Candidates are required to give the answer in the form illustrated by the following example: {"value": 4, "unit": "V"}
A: {"value": 320, "unit": "V"}
